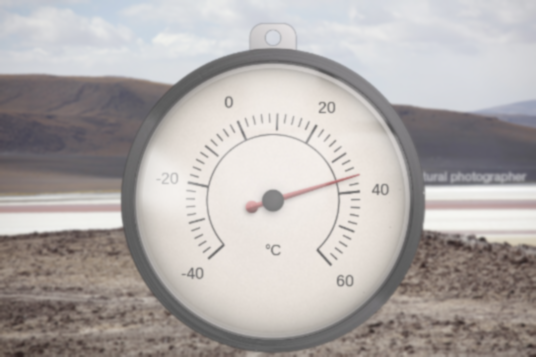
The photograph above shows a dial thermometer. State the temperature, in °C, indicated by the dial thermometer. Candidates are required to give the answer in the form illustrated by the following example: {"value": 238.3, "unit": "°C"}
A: {"value": 36, "unit": "°C"}
